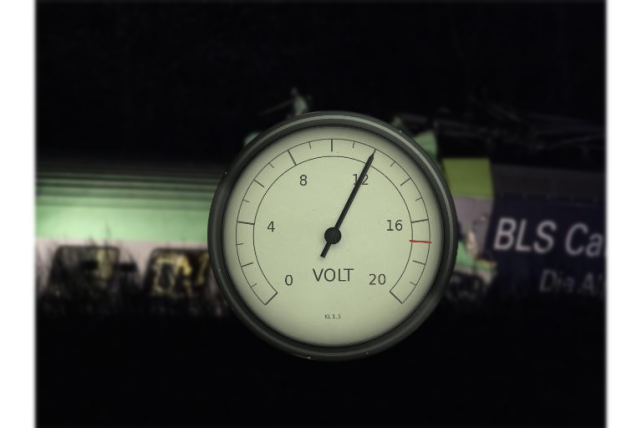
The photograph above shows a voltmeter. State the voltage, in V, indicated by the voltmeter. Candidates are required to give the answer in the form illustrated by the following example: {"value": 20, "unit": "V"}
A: {"value": 12, "unit": "V"}
